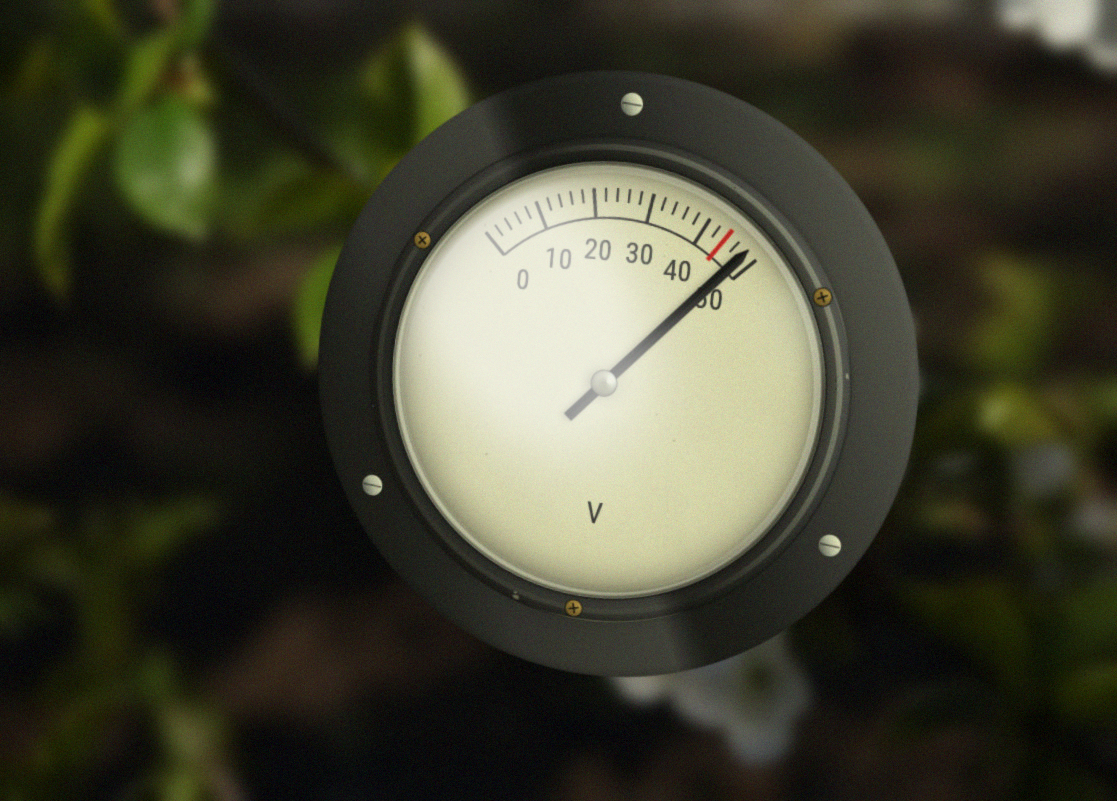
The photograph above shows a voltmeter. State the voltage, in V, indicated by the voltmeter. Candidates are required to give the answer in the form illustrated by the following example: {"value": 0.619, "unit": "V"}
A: {"value": 48, "unit": "V"}
